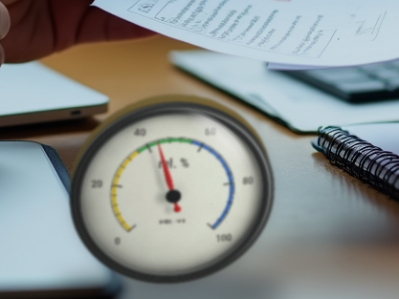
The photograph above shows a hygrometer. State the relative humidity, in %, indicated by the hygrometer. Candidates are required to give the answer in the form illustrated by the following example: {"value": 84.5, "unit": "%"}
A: {"value": 44, "unit": "%"}
